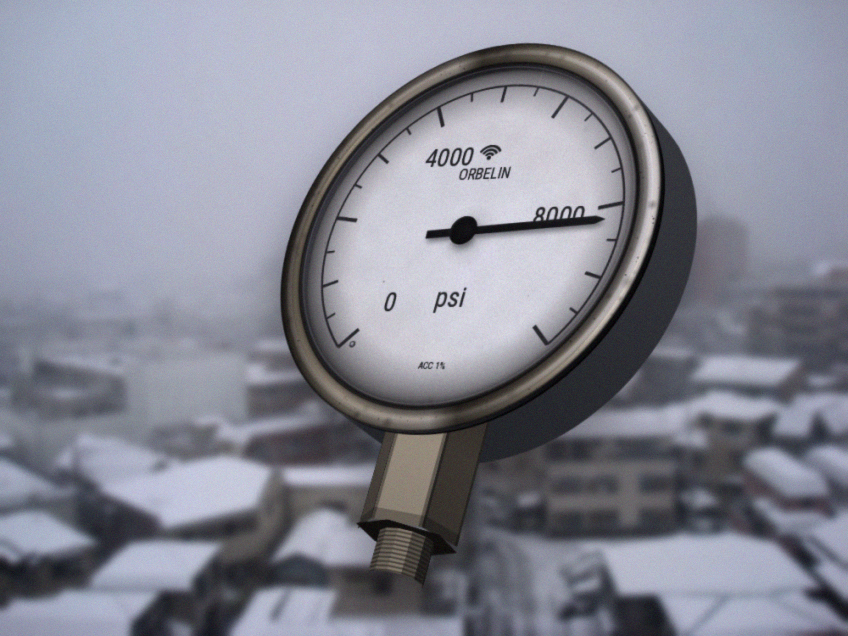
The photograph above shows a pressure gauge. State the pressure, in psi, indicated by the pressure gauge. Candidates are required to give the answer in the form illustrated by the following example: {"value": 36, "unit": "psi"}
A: {"value": 8250, "unit": "psi"}
